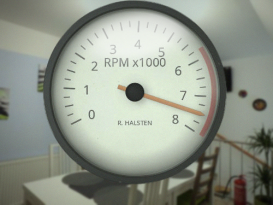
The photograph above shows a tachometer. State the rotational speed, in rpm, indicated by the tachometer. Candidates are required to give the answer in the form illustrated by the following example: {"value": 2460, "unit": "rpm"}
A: {"value": 7500, "unit": "rpm"}
